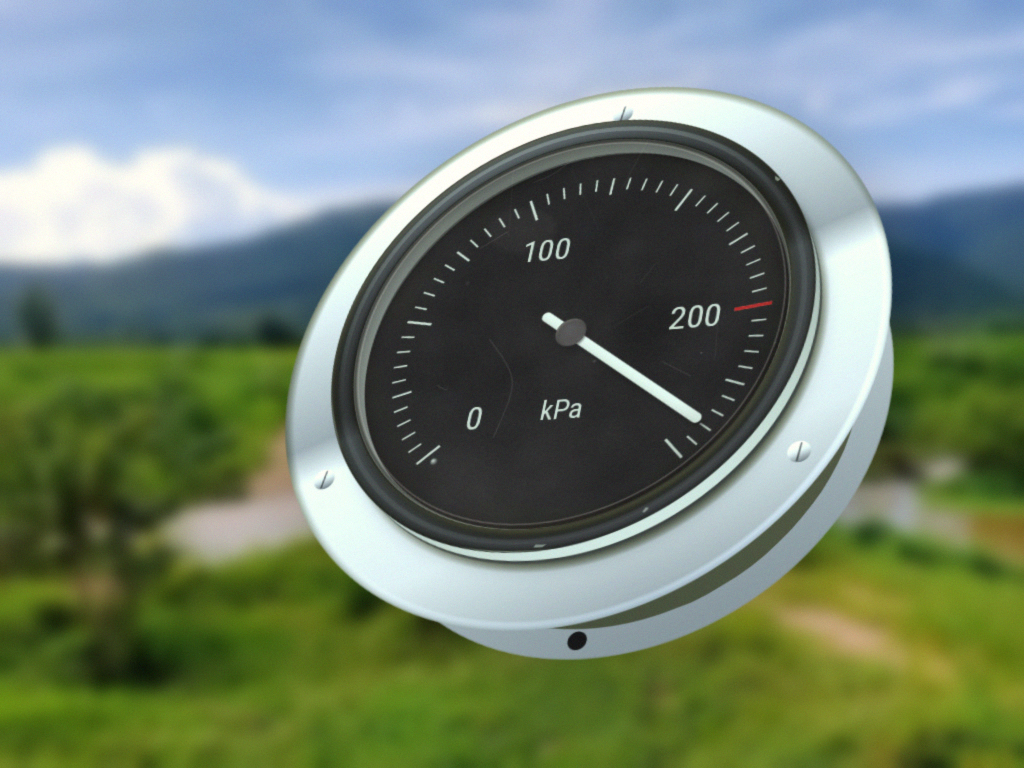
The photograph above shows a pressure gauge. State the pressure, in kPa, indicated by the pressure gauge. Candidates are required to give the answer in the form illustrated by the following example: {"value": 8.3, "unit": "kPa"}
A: {"value": 240, "unit": "kPa"}
